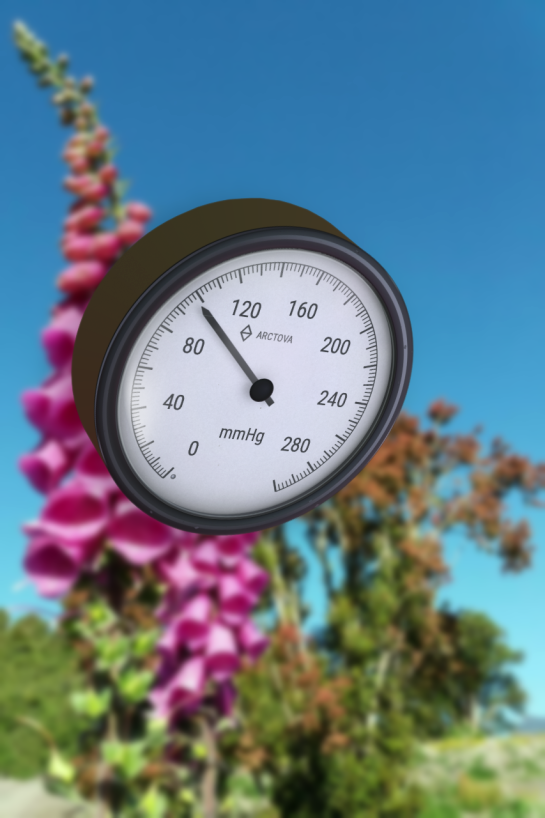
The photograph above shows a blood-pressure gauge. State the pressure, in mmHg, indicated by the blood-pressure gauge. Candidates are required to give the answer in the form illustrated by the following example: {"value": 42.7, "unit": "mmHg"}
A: {"value": 98, "unit": "mmHg"}
